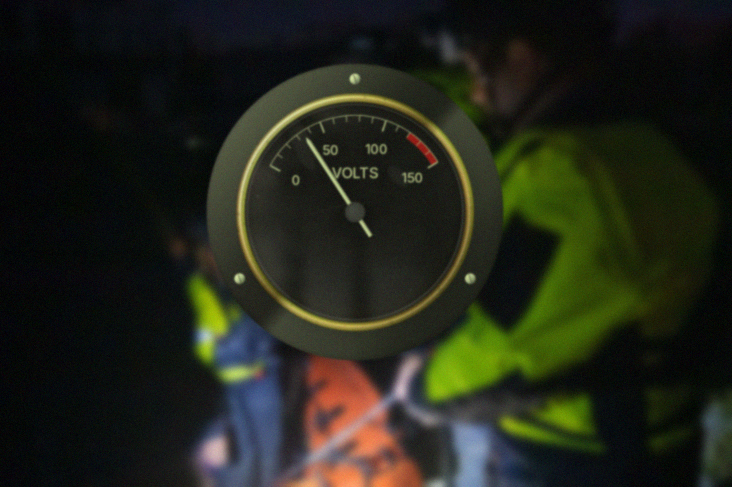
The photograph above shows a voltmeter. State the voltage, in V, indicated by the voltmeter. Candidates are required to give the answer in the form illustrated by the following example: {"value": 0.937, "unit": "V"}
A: {"value": 35, "unit": "V"}
